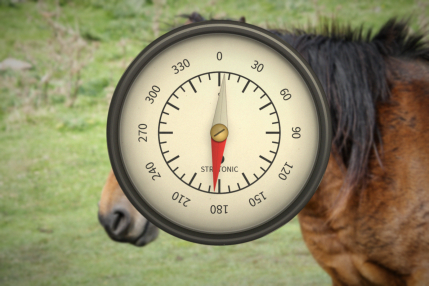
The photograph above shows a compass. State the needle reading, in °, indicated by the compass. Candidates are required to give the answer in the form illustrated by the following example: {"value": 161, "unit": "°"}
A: {"value": 185, "unit": "°"}
